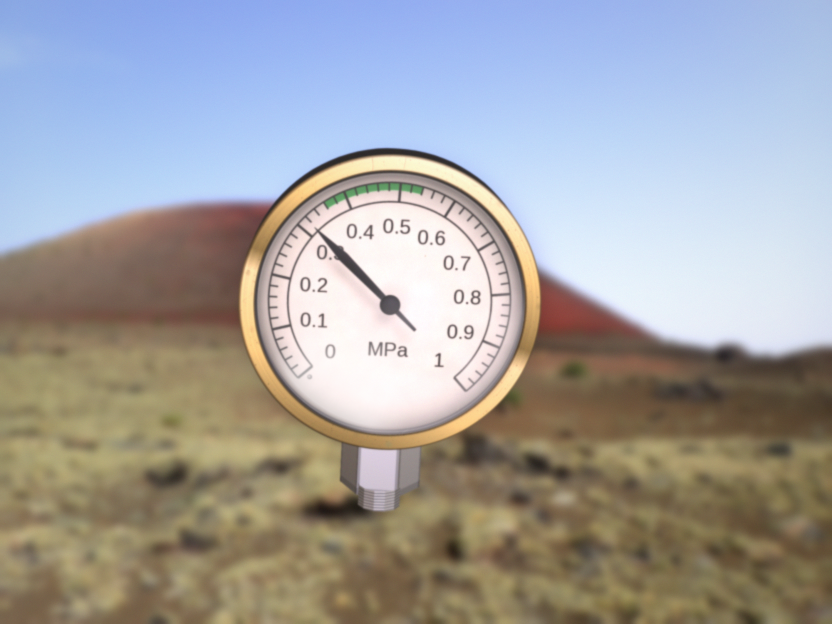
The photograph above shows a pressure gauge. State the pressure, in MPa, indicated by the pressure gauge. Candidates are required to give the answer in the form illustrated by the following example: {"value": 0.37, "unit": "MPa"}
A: {"value": 0.32, "unit": "MPa"}
